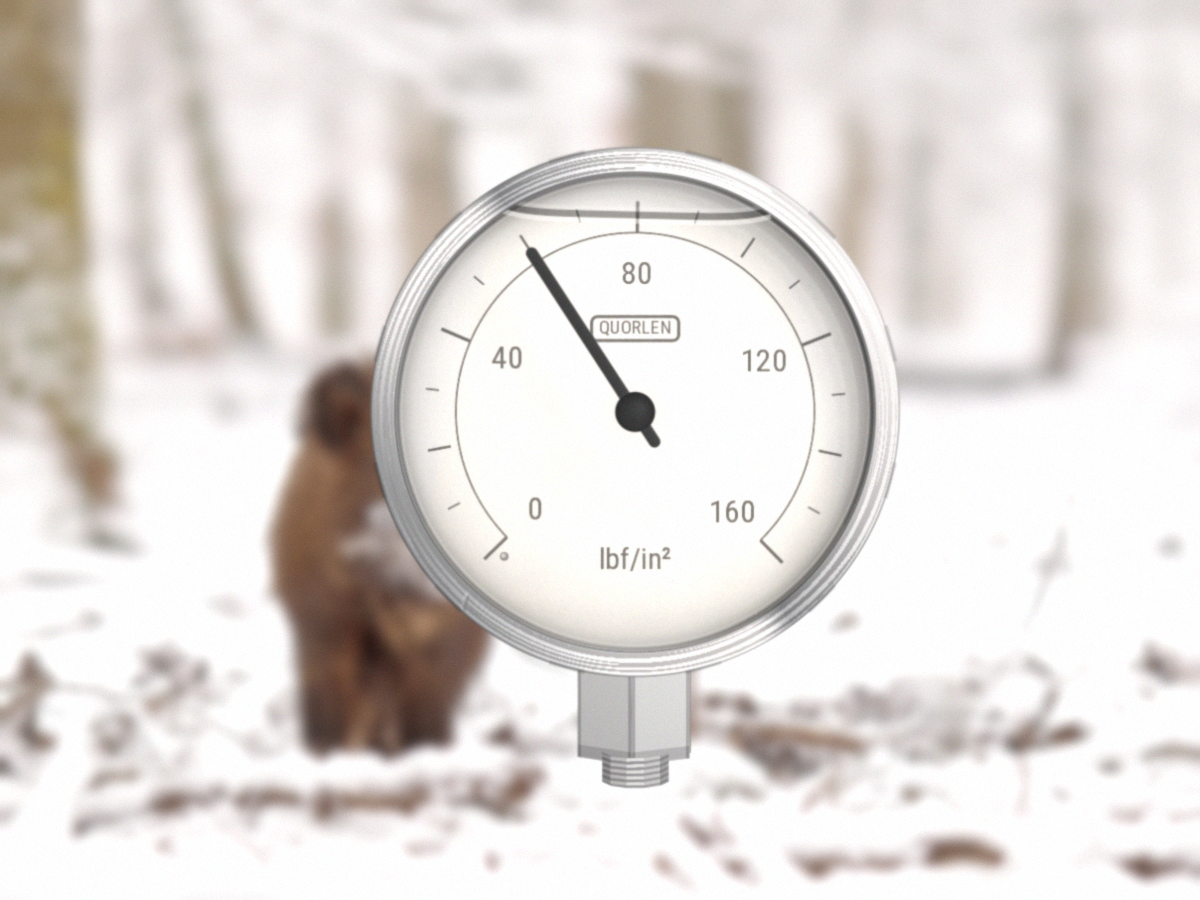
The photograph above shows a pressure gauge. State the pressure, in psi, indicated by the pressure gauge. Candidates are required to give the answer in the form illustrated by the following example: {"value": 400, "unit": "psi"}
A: {"value": 60, "unit": "psi"}
